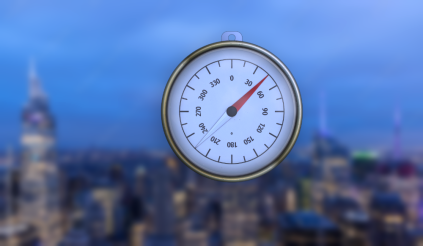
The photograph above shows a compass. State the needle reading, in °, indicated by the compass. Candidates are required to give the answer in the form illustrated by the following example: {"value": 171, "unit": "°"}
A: {"value": 45, "unit": "°"}
